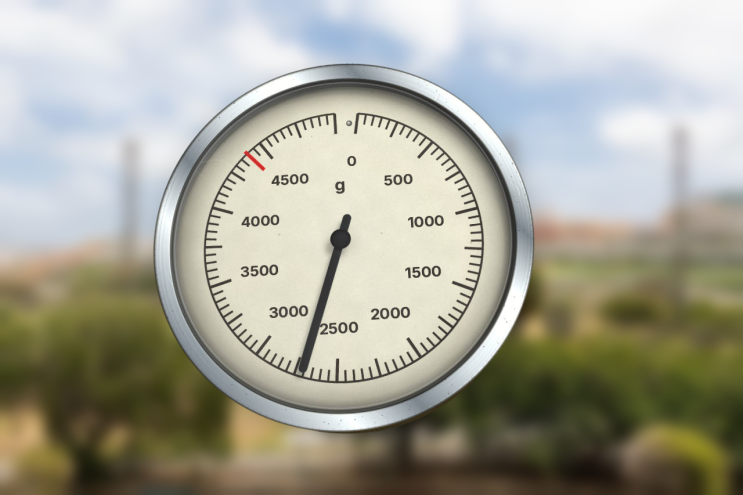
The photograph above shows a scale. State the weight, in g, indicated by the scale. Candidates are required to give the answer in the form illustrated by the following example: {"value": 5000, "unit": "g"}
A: {"value": 2700, "unit": "g"}
